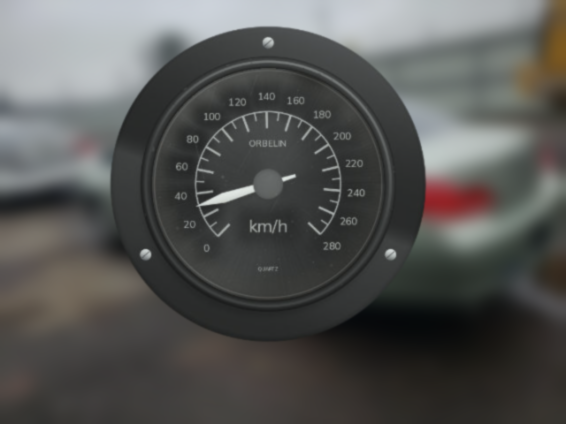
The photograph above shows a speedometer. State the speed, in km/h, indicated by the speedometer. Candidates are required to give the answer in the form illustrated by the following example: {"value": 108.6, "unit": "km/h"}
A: {"value": 30, "unit": "km/h"}
